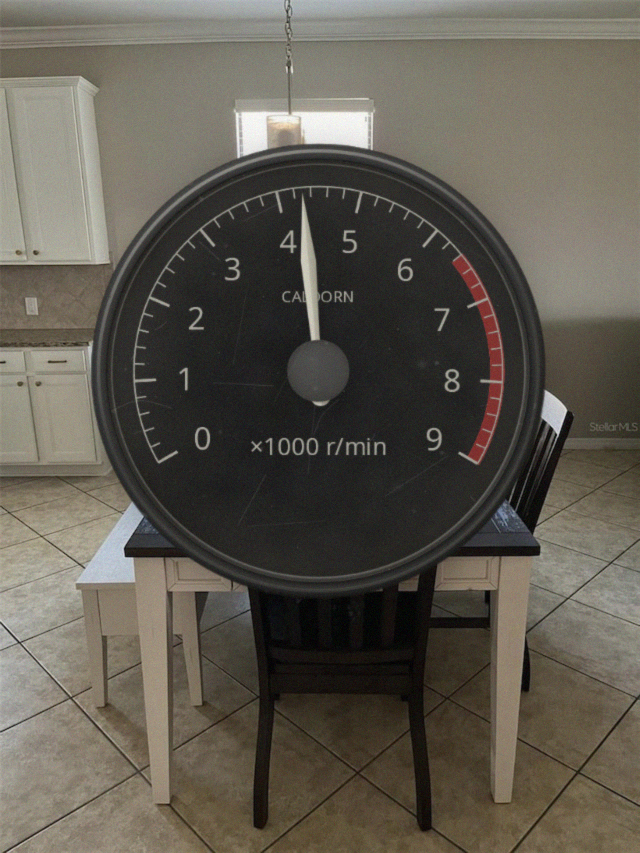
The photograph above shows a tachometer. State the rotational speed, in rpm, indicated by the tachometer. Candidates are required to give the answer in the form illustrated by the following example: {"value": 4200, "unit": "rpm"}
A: {"value": 4300, "unit": "rpm"}
